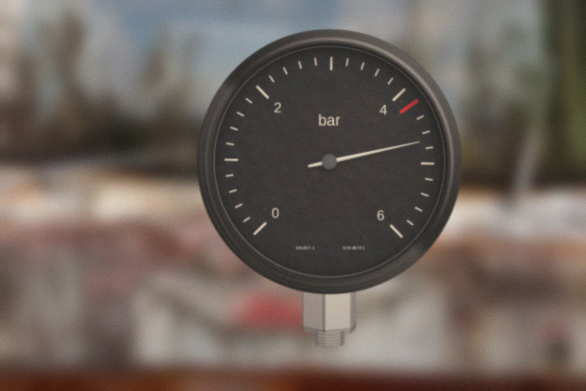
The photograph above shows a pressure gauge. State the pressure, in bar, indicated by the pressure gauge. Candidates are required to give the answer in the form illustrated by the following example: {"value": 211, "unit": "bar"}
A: {"value": 4.7, "unit": "bar"}
